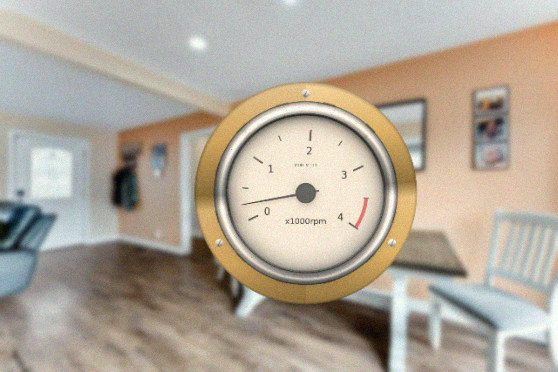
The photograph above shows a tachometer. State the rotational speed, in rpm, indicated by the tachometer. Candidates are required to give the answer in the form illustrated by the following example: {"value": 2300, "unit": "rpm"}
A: {"value": 250, "unit": "rpm"}
